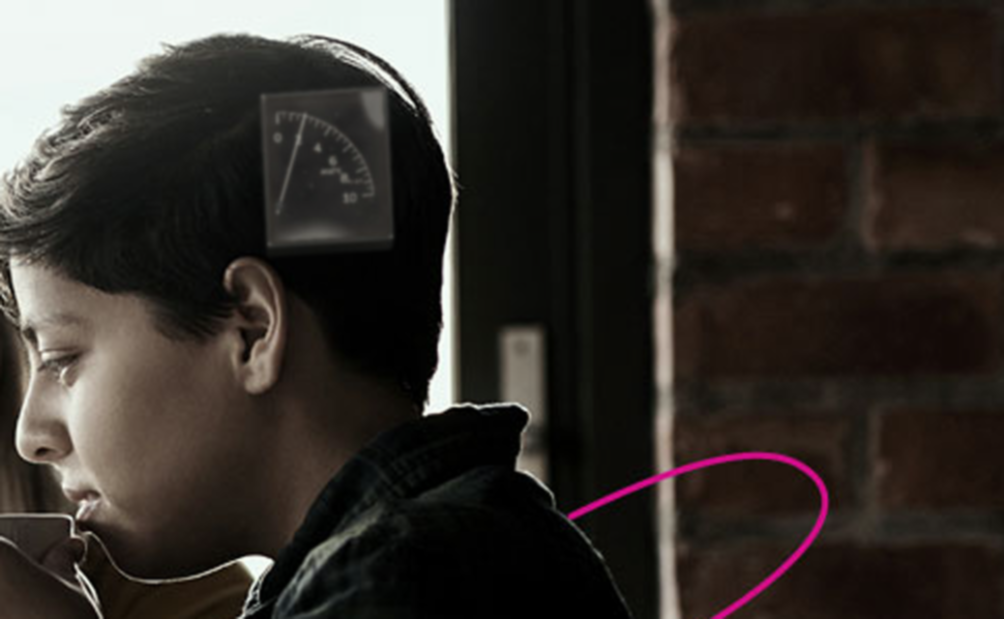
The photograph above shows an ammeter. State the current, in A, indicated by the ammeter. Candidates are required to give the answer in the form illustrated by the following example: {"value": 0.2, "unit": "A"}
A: {"value": 2, "unit": "A"}
